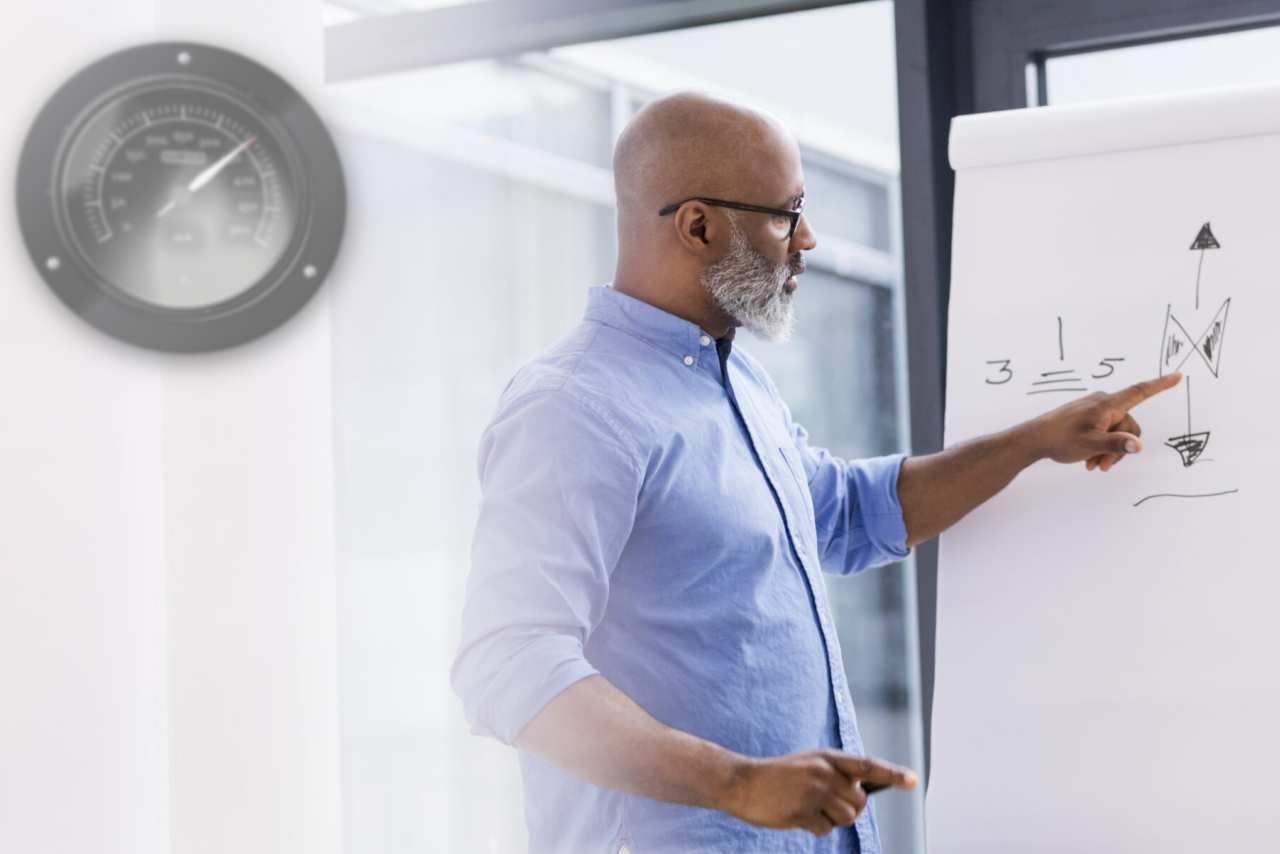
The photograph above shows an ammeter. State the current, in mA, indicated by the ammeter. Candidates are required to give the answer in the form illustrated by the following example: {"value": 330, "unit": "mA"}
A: {"value": 350, "unit": "mA"}
